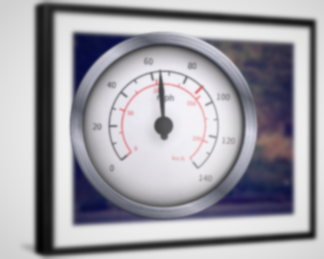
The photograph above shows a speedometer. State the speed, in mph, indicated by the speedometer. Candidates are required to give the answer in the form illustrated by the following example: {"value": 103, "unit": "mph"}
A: {"value": 65, "unit": "mph"}
